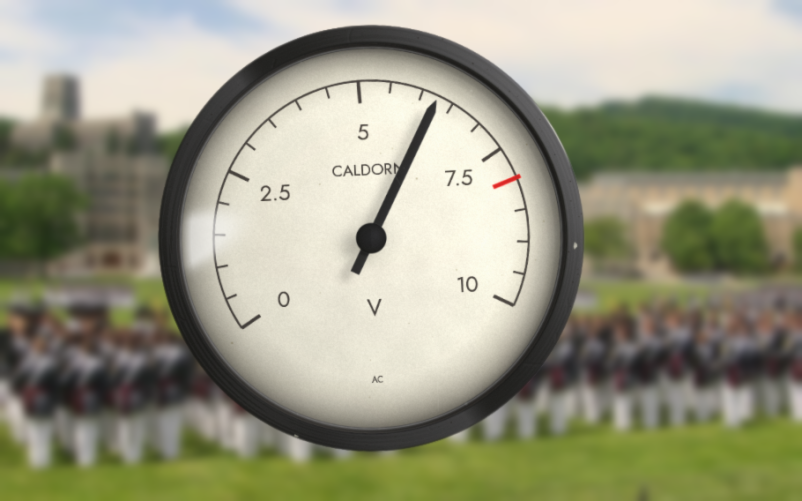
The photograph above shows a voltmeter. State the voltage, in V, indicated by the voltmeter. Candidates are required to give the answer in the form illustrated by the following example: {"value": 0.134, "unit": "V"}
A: {"value": 6.25, "unit": "V"}
